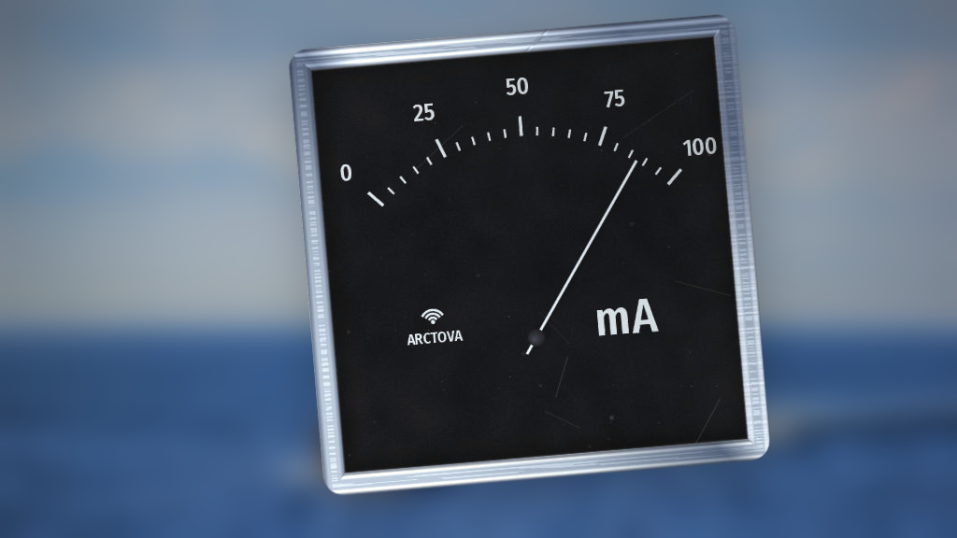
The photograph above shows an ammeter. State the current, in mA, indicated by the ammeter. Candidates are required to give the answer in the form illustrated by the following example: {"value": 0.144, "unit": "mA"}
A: {"value": 87.5, "unit": "mA"}
